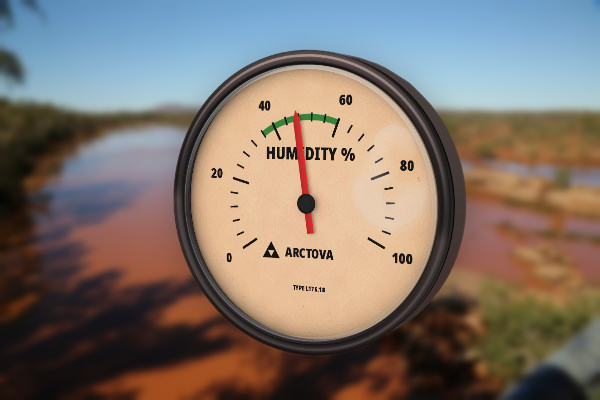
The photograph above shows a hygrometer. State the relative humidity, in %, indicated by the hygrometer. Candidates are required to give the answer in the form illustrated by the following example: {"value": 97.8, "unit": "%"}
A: {"value": 48, "unit": "%"}
